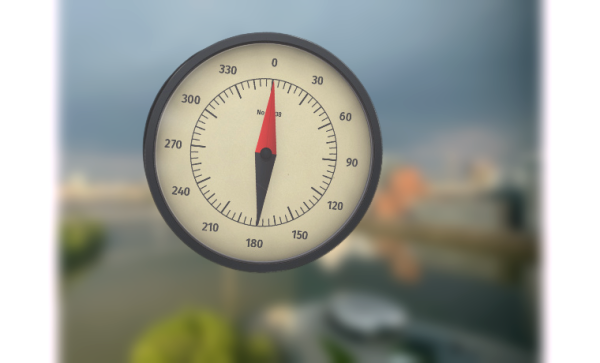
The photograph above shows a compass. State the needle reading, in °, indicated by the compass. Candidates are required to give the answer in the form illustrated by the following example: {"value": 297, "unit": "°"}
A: {"value": 0, "unit": "°"}
